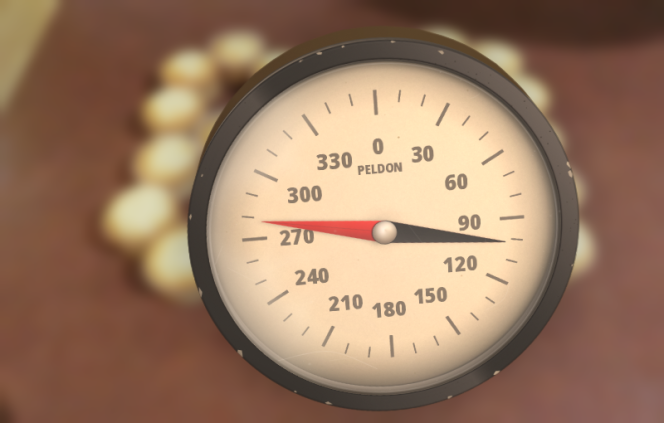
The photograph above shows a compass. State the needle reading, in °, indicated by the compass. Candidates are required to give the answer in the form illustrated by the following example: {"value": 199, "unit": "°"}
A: {"value": 280, "unit": "°"}
